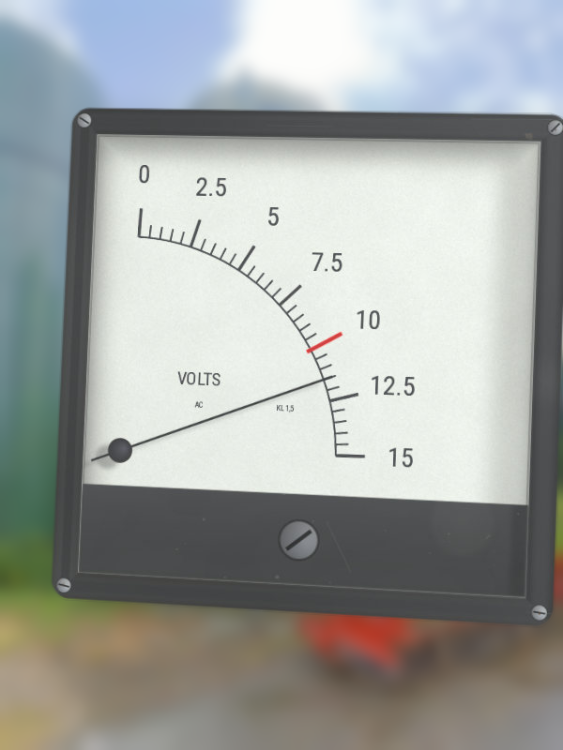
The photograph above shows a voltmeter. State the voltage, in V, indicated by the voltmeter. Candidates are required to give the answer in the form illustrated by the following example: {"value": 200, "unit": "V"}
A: {"value": 11.5, "unit": "V"}
